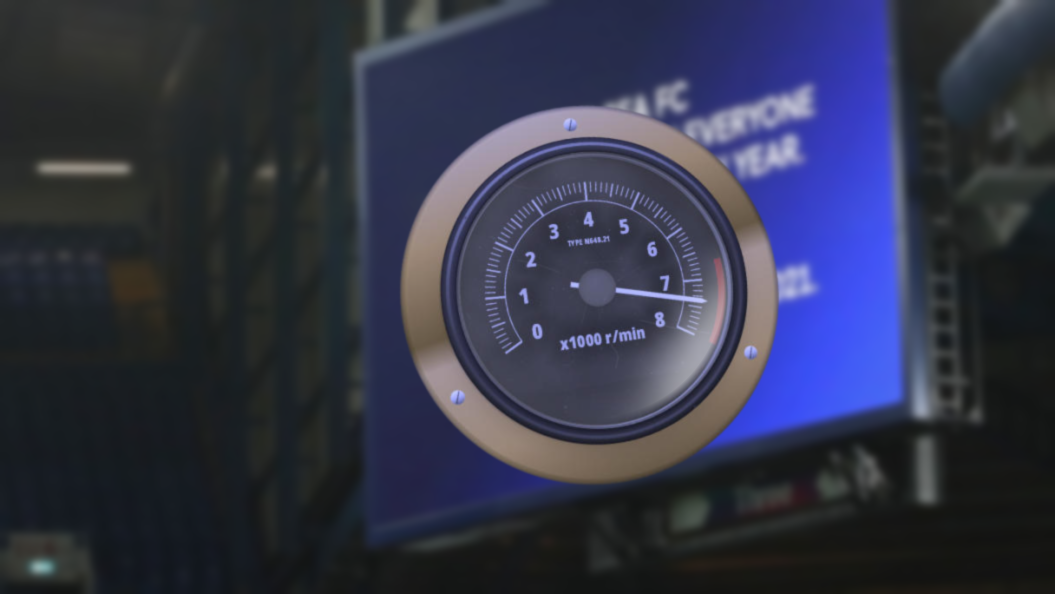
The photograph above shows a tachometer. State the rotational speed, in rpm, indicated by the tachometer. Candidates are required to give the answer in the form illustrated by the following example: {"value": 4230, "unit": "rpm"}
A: {"value": 7400, "unit": "rpm"}
